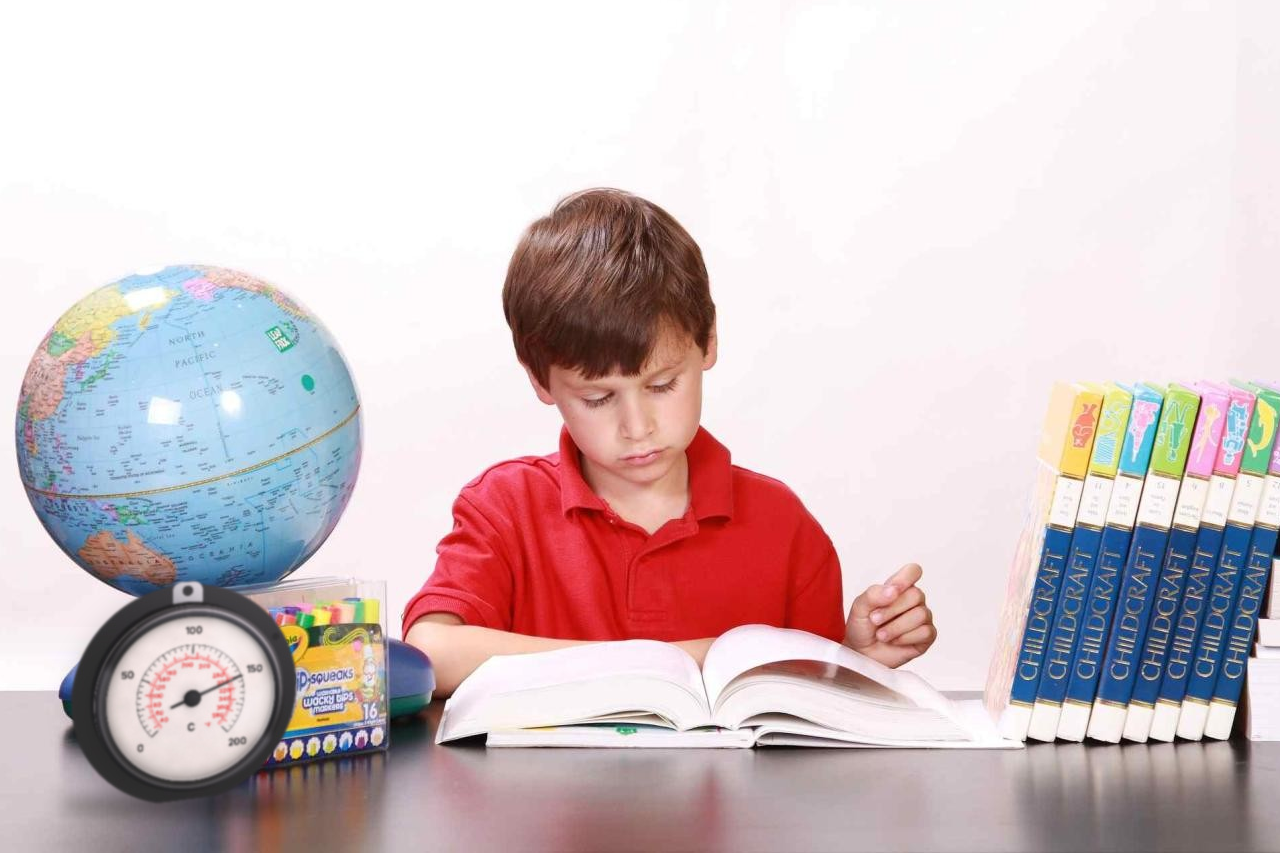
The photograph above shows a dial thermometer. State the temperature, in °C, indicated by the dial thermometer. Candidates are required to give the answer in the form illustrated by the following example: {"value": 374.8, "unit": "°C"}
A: {"value": 150, "unit": "°C"}
